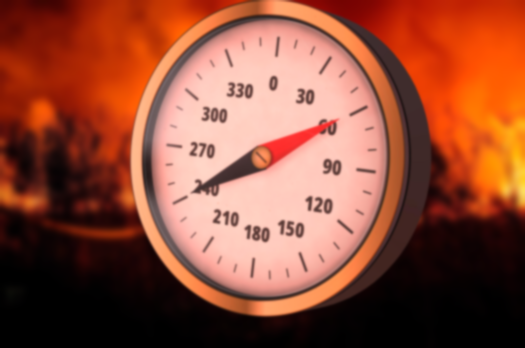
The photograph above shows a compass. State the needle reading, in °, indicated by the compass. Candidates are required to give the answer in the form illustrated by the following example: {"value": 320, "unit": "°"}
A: {"value": 60, "unit": "°"}
